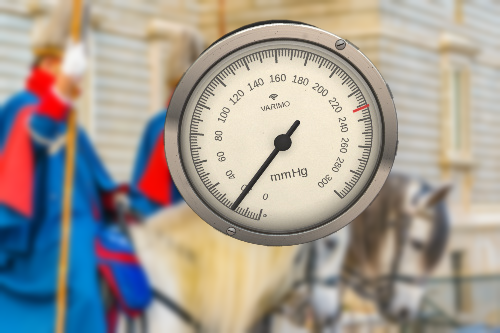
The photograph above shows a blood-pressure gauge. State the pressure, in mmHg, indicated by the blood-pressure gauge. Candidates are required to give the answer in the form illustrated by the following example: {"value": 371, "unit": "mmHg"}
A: {"value": 20, "unit": "mmHg"}
